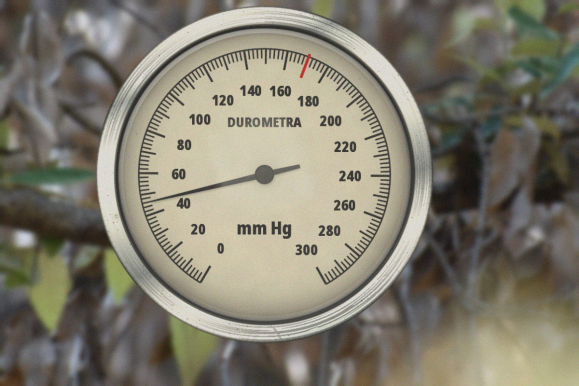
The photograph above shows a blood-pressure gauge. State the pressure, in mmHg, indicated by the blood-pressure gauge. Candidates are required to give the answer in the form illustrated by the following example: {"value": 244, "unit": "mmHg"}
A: {"value": 46, "unit": "mmHg"}
